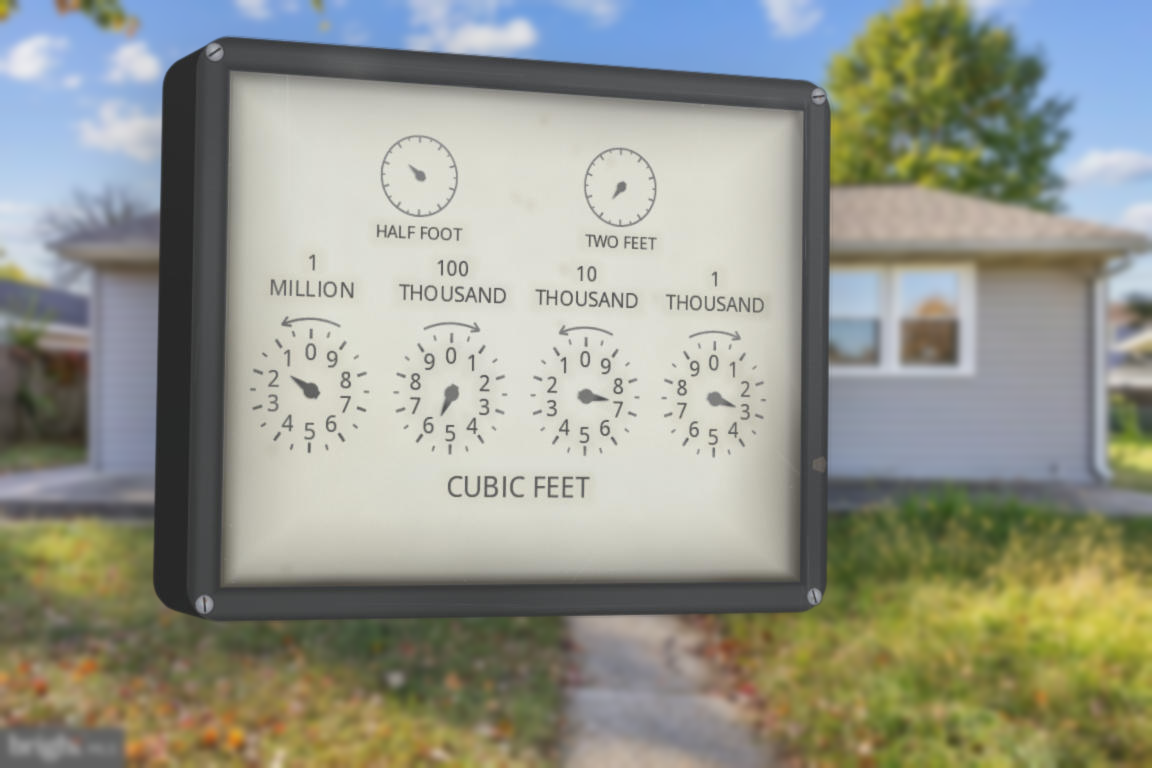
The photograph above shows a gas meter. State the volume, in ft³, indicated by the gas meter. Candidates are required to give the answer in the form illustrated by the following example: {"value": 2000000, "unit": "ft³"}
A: {"value": 157300, "unit": "ft³"}
